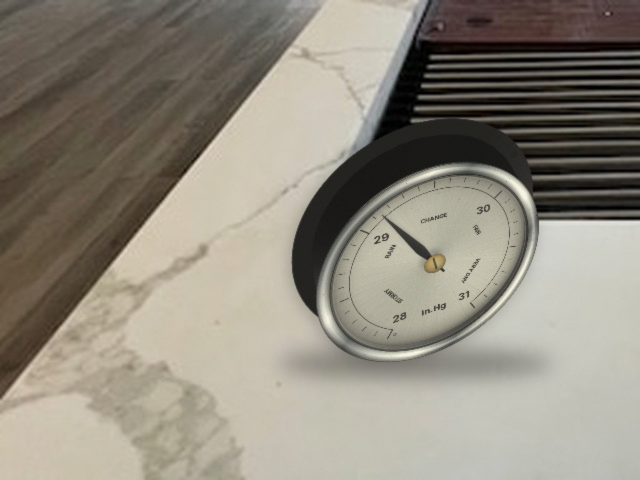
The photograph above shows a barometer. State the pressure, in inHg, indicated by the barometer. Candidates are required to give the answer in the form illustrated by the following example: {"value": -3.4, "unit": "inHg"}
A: {"value": 29.15, "unit": "inHg"}
